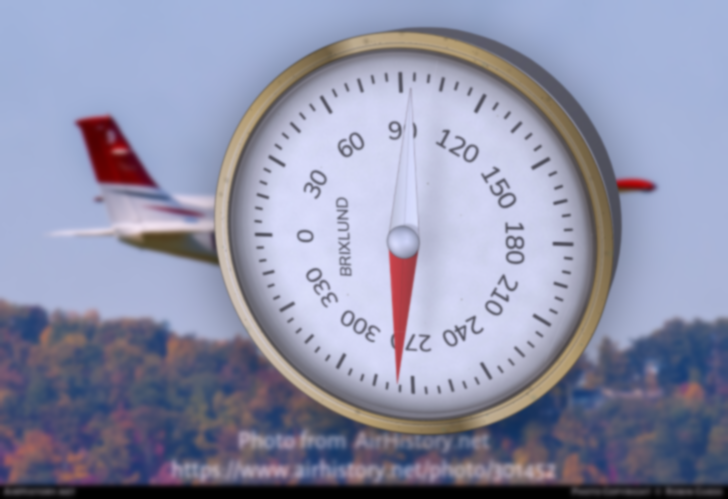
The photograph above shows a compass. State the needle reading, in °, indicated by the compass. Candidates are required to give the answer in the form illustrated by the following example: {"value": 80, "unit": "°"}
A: {"value": 275, "unit": "°"}
